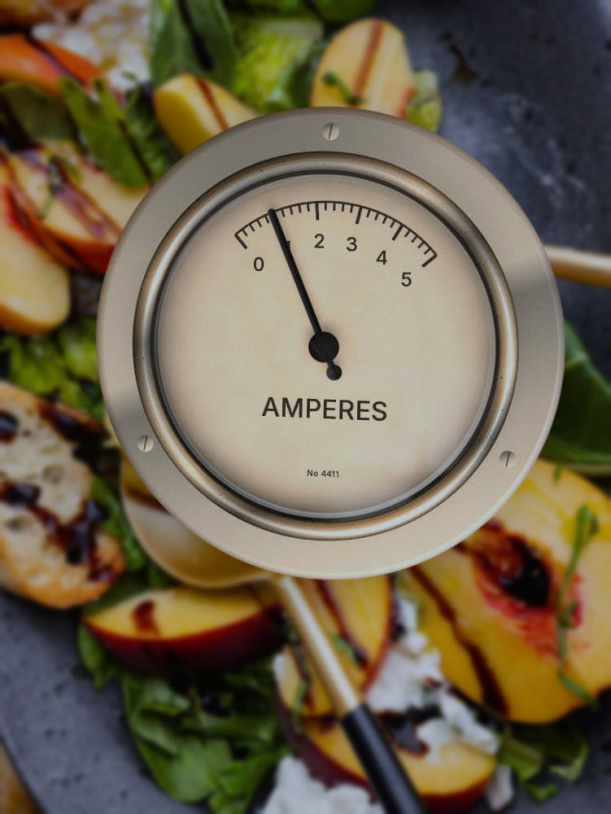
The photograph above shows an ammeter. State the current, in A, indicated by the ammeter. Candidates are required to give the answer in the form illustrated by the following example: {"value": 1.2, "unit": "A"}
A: {"value": 1, "unit": "A"}
